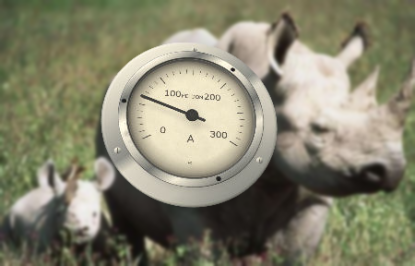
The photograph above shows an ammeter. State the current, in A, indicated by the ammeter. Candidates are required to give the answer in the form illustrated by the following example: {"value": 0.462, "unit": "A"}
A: {"value": 60, "unit": "A"}
